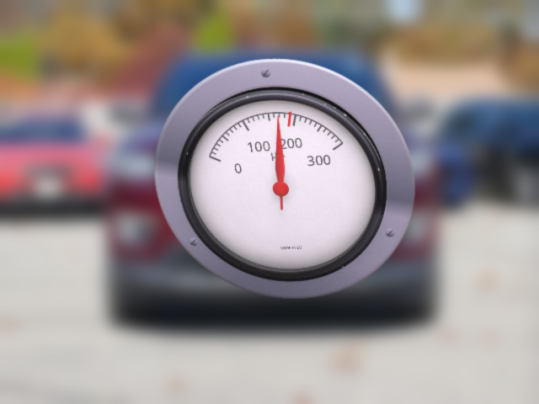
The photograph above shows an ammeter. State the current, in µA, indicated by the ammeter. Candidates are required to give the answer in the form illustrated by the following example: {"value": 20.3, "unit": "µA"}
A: {"value": 170, "unit": "µA"}
